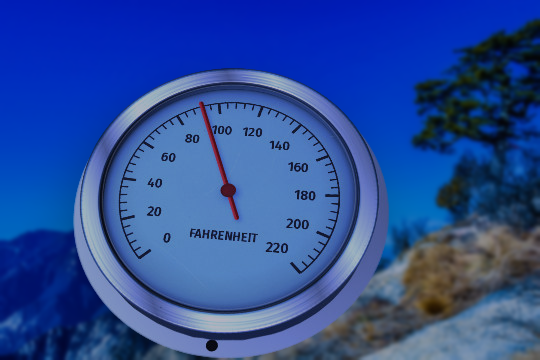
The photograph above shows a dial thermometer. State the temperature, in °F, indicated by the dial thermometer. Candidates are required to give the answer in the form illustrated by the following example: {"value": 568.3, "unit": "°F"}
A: {"value": 92, "unit": "°F"}
